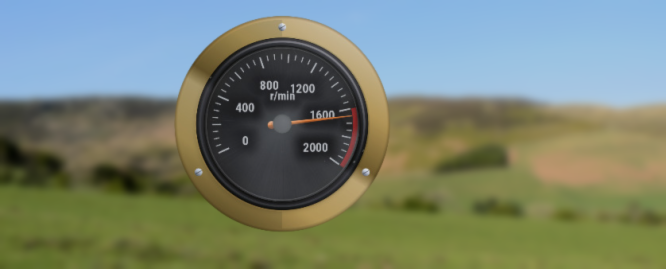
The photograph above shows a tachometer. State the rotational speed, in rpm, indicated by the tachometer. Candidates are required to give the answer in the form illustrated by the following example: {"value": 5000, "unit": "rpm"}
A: {"value": 1650, "unit": "rpm"}
